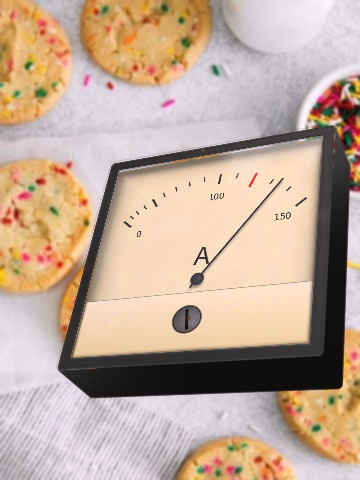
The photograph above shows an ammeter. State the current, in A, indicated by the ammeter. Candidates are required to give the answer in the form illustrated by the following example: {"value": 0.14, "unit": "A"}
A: {"value": 135, "unit": "A"}
